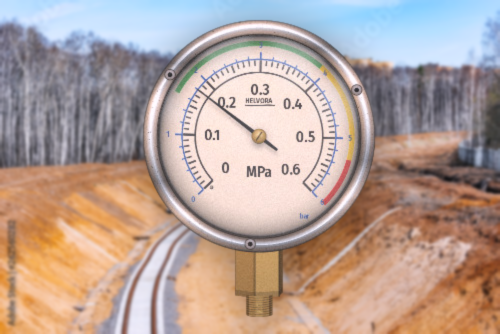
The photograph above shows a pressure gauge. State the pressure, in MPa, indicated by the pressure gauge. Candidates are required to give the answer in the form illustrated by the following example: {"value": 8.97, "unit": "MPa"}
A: {"value": 0.18, "unit": "MPa"}
